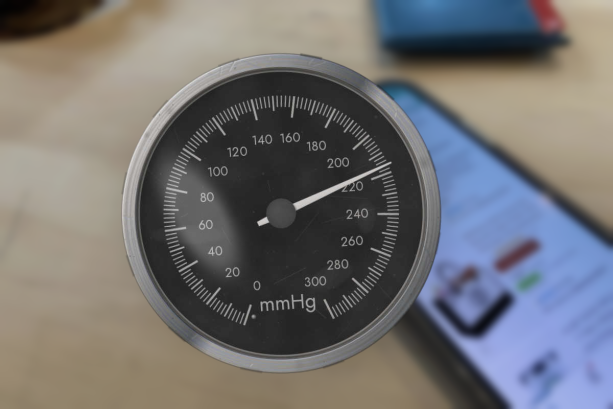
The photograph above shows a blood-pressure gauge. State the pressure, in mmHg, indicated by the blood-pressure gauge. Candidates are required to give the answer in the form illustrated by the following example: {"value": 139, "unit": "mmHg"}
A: {"value": 216, "unit": "mmHg"}
